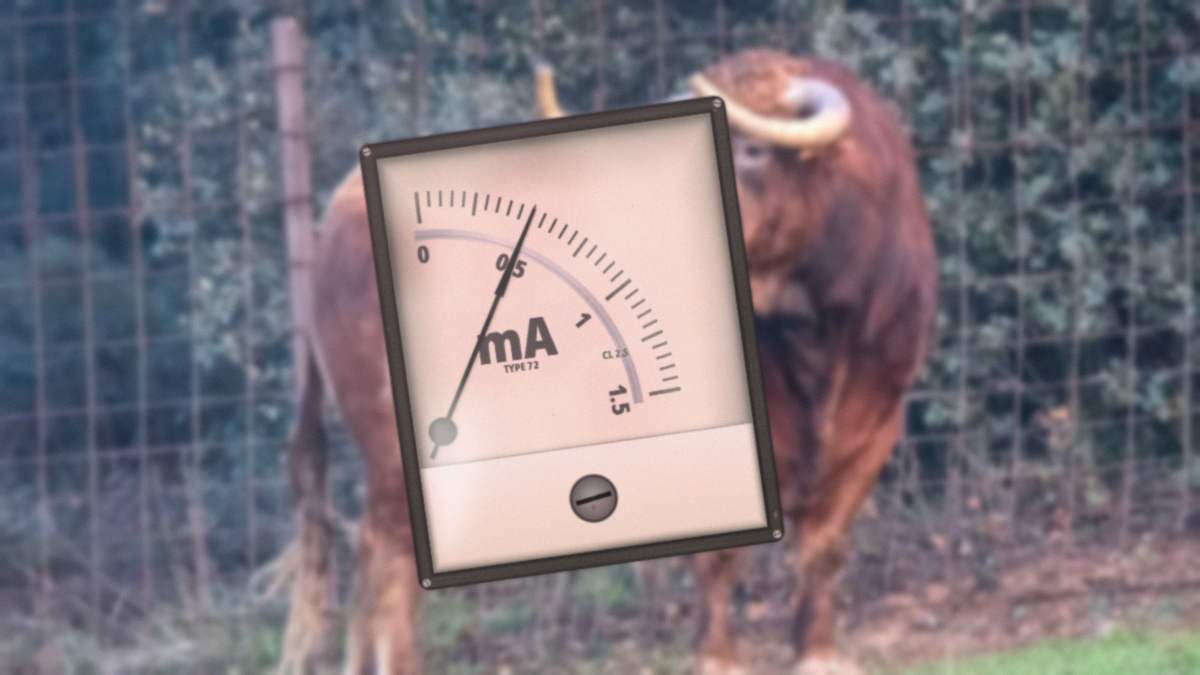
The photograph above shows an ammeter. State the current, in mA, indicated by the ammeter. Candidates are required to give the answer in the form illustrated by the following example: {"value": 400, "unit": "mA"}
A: {"value": 0.5, "unit": "mA"}
